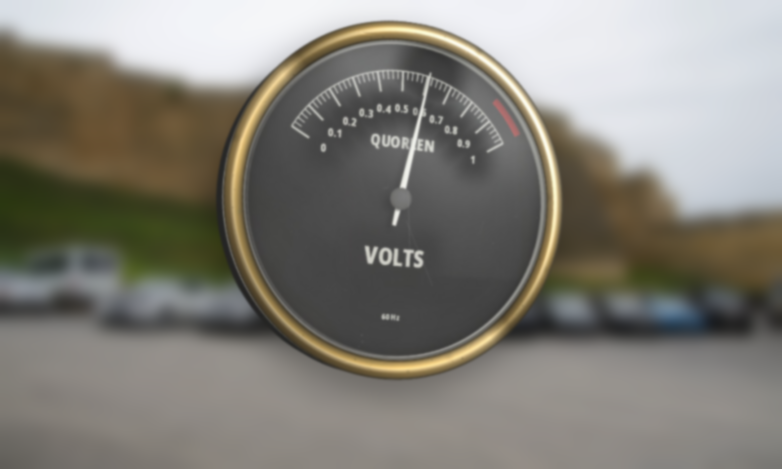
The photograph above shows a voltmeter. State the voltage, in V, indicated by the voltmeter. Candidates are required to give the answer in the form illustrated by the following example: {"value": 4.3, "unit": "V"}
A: {"value": 0.6, "unit": "V"}
